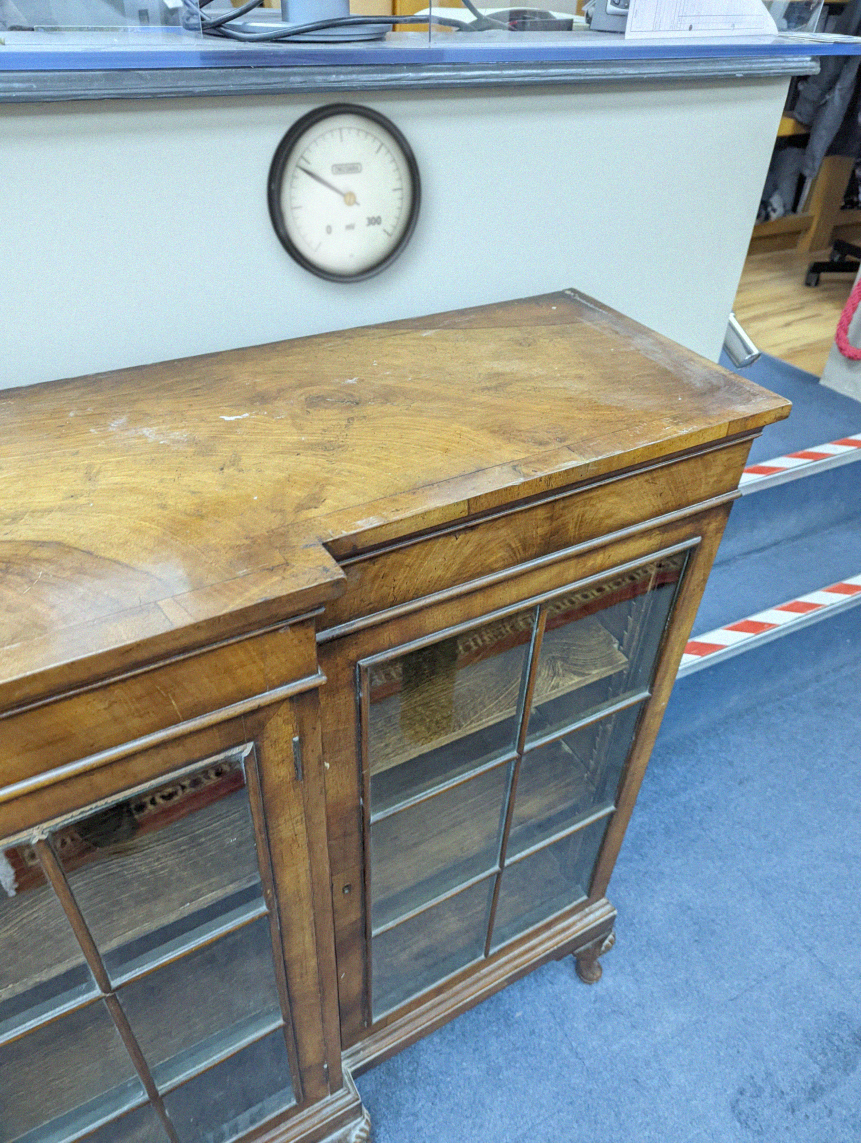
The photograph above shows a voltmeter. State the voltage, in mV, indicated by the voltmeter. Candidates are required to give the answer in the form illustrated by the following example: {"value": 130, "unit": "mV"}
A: {"value": 90, "unit": "mV"}
